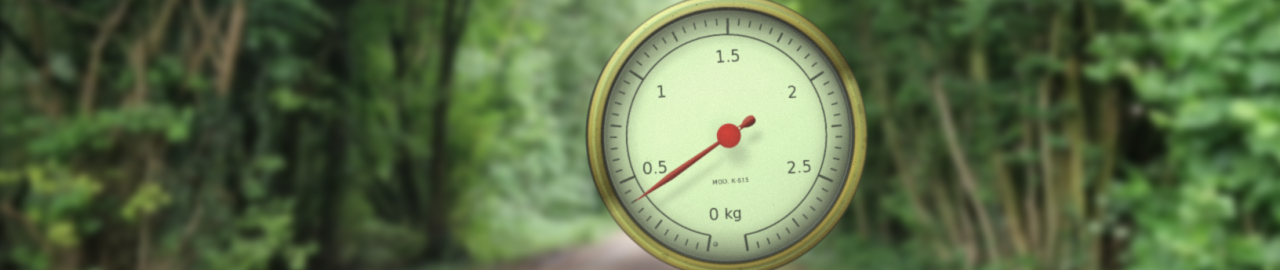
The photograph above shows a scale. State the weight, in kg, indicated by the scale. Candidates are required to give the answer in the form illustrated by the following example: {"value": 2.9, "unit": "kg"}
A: {"value": 0.4, "unit": "kg"}
